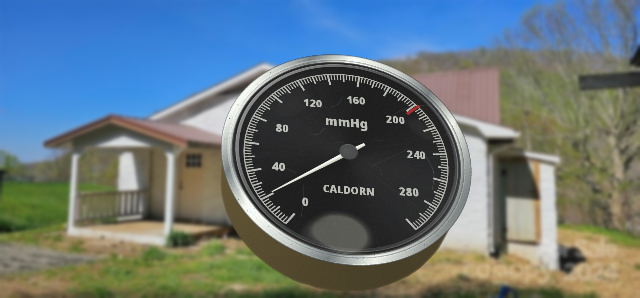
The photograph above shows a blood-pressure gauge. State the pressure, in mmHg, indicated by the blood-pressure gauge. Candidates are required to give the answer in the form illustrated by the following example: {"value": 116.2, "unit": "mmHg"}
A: {"value": 20, "unit": "mmHg"}
